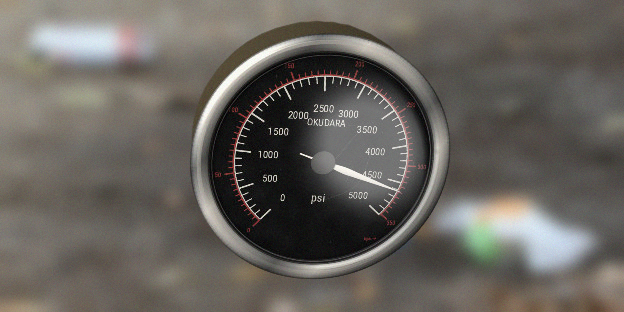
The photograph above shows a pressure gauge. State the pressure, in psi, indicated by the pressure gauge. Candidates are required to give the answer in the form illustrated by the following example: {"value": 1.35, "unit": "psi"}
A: {"value": 4600, "unit": "psi"}
